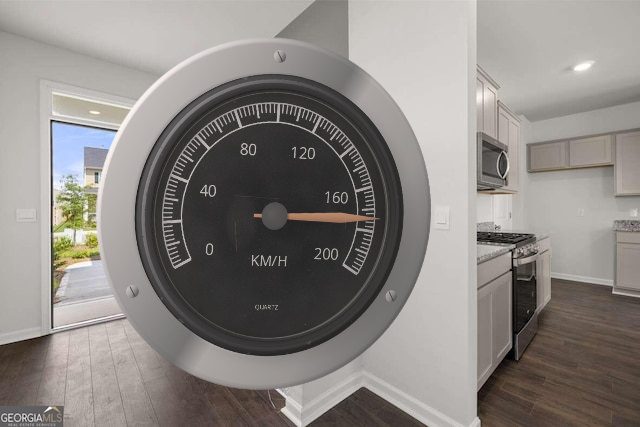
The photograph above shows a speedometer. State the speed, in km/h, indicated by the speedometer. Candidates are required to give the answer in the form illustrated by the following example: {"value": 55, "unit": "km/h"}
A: {"value": 174, "unit": "km/h"}
